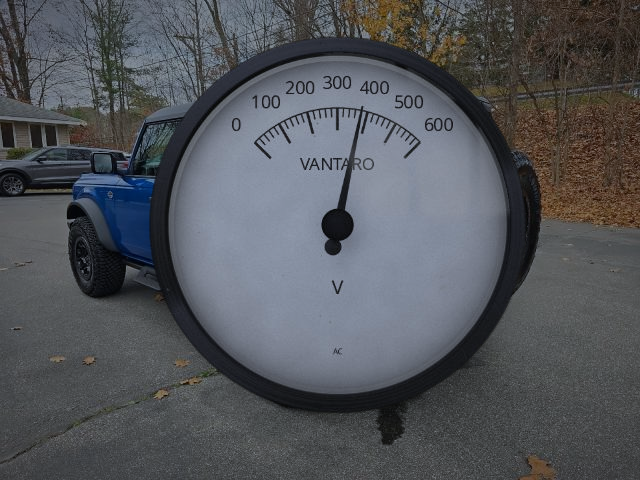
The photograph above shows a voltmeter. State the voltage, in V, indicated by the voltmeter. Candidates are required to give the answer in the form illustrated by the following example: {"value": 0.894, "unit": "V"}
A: {"value": 380, "unit": "V"}
